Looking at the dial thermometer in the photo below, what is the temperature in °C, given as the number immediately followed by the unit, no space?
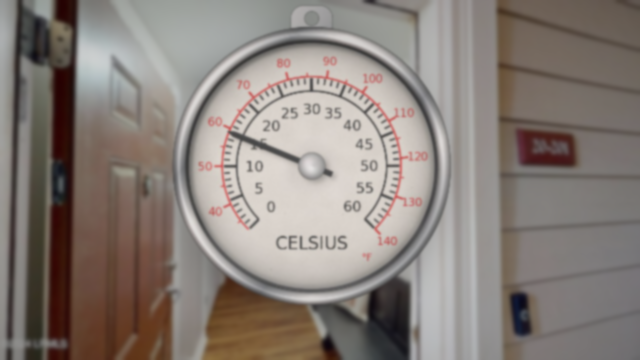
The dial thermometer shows 15°C
